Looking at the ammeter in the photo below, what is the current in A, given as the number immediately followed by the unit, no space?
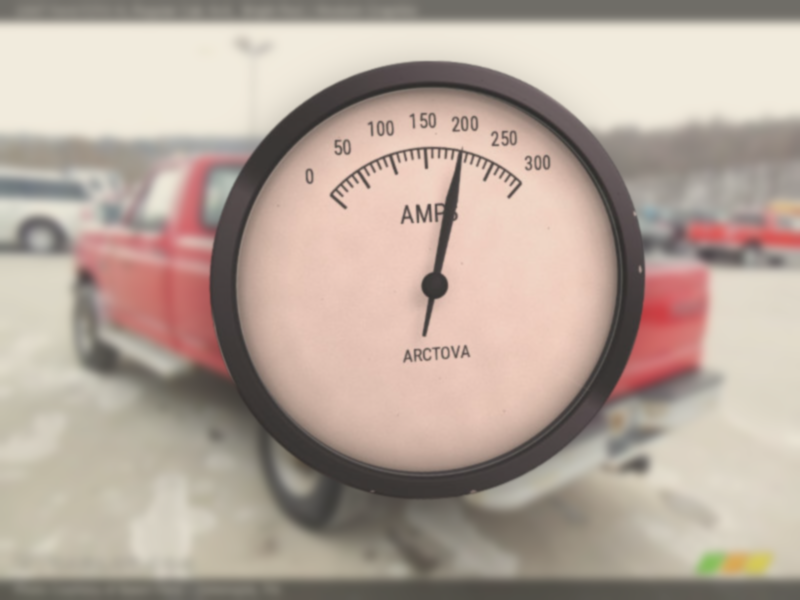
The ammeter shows 200A
